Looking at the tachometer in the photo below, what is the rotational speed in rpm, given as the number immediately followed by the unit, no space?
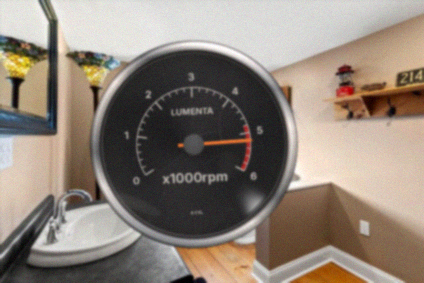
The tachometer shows 5200rpm
